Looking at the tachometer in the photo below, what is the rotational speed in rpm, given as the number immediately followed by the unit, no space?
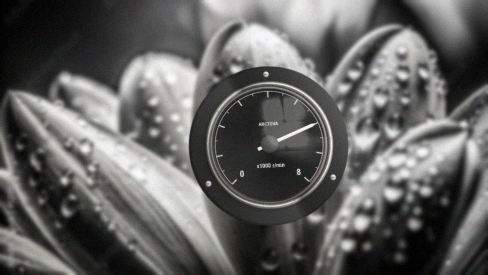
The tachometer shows 6000rpm
